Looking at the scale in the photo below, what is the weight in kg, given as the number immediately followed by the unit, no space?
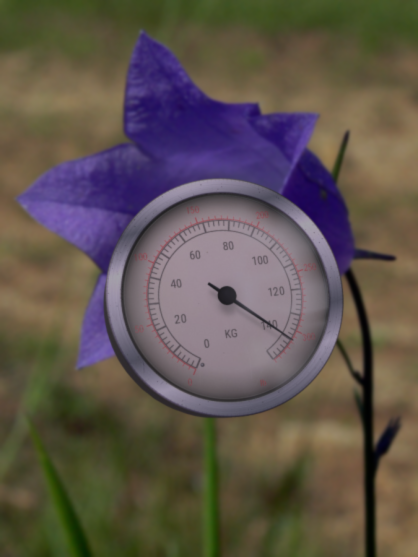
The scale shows 140kg
